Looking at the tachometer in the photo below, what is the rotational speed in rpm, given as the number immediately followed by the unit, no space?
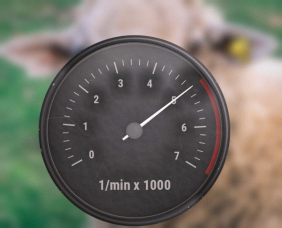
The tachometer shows 5000rpm
